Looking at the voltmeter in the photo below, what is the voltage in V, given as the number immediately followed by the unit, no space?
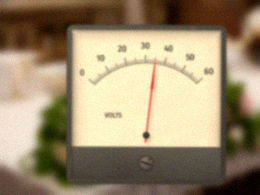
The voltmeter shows 35V
